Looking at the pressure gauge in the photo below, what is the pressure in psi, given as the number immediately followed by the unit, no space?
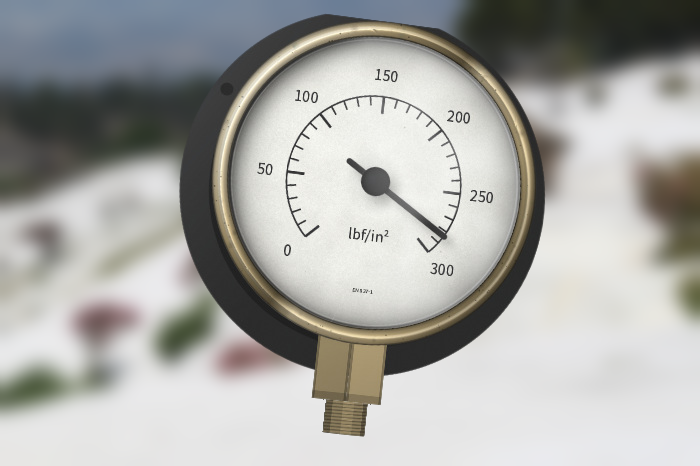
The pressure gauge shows 285psi
